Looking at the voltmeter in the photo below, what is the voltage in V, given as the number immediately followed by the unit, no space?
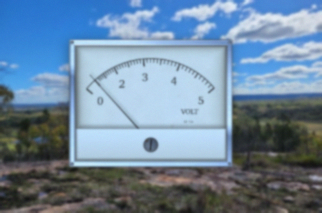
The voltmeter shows 1V
